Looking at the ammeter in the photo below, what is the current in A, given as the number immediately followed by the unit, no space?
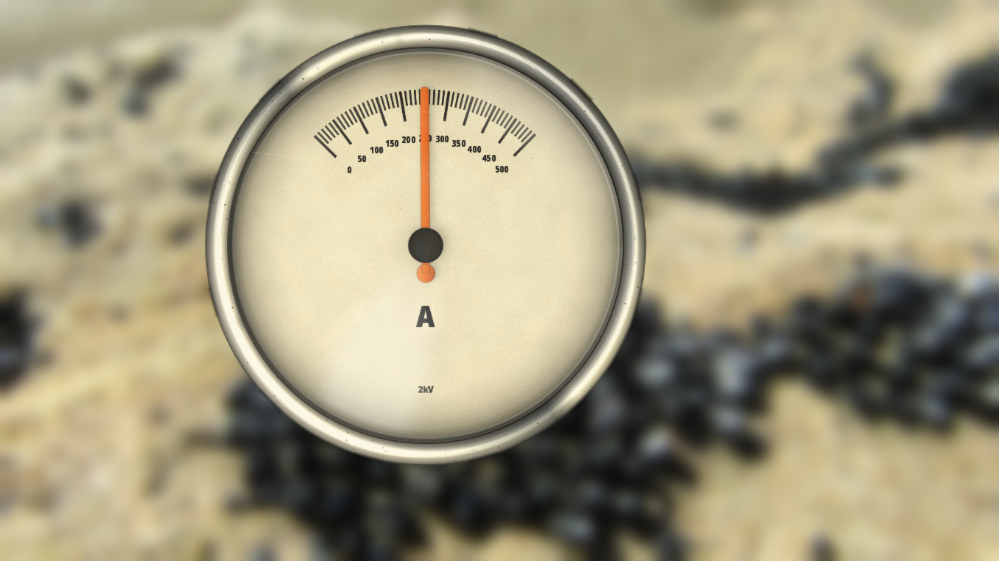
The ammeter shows 250A
